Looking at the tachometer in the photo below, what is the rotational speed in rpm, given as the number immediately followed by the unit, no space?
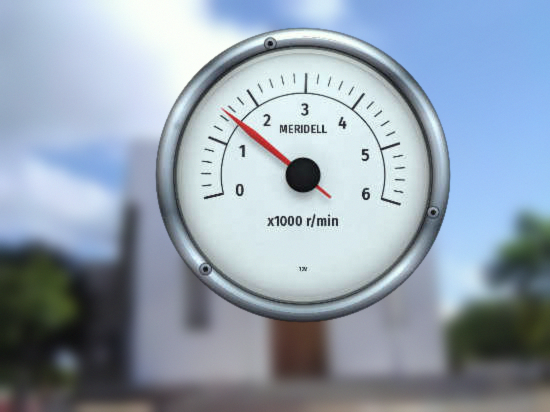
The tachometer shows 1500rpm
